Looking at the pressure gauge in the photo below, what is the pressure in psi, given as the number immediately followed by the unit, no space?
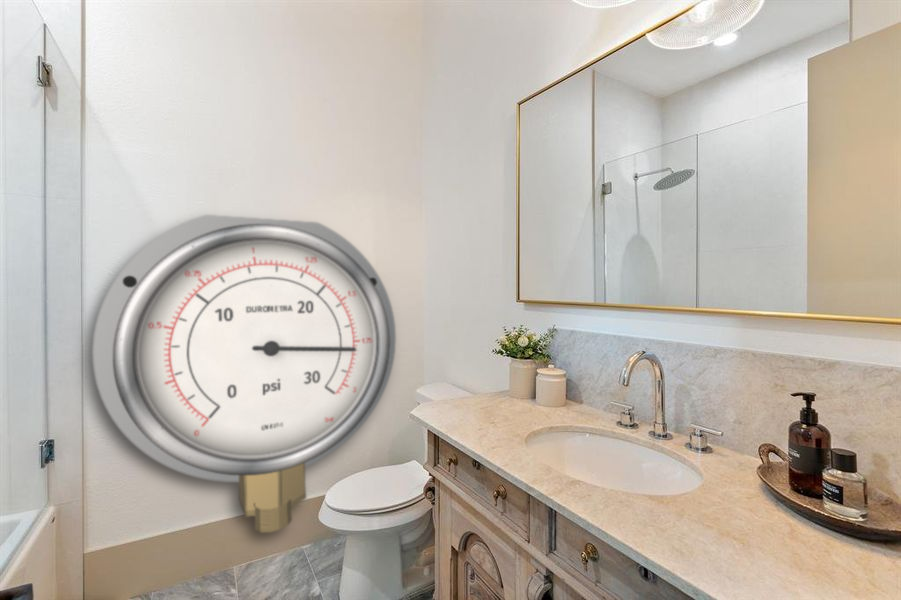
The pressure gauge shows 26psi
